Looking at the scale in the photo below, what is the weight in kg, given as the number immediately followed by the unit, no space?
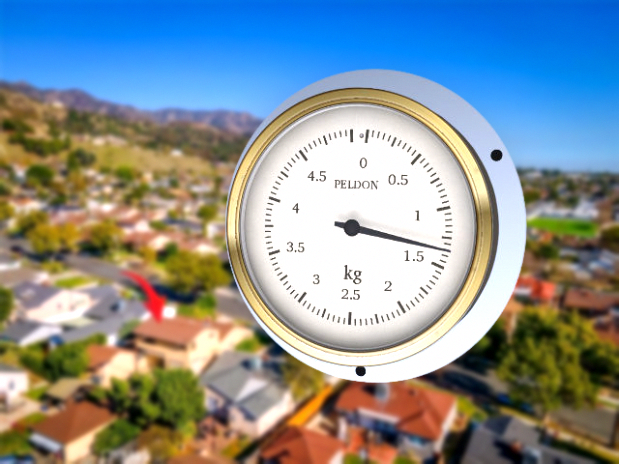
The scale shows 1.35kg
